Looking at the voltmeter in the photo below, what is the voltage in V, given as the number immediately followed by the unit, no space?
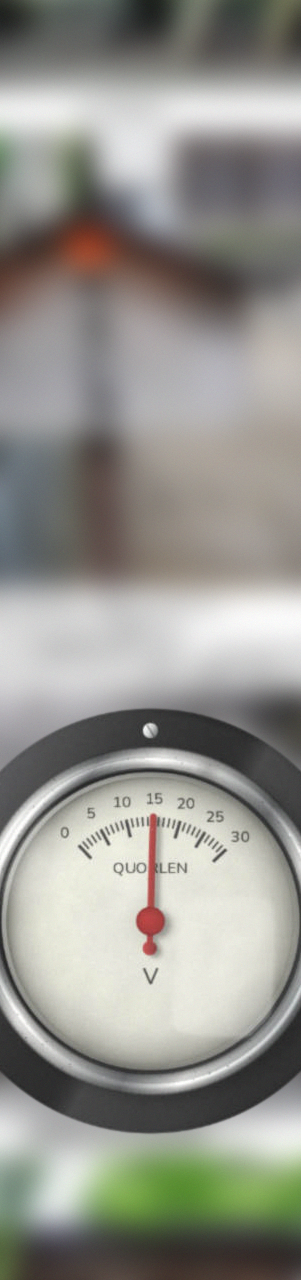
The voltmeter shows 15V
